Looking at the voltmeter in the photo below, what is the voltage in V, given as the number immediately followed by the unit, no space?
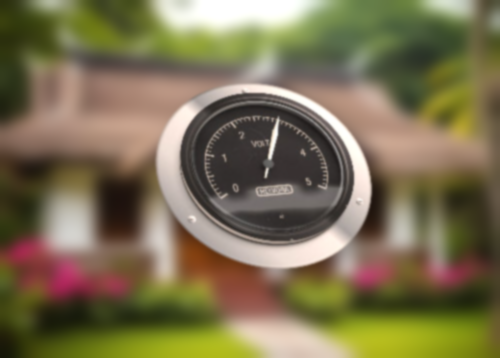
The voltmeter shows 3V
